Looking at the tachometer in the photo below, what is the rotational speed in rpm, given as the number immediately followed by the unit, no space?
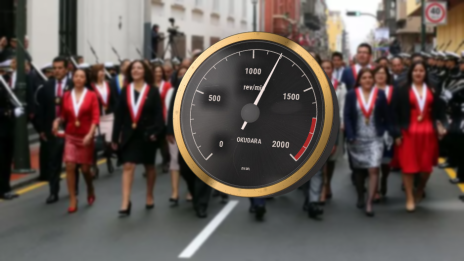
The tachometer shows 1200rpm
